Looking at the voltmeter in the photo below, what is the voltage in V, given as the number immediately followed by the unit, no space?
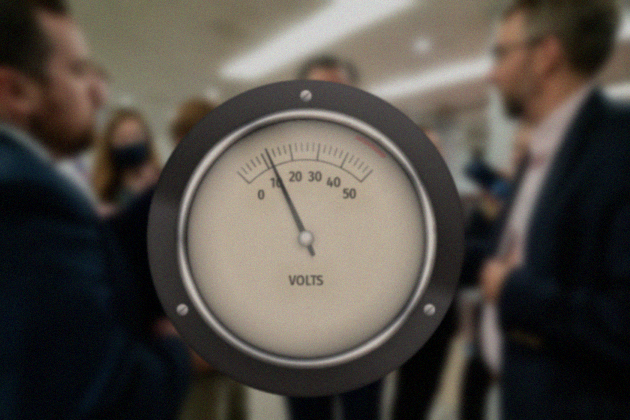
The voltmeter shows 12V
